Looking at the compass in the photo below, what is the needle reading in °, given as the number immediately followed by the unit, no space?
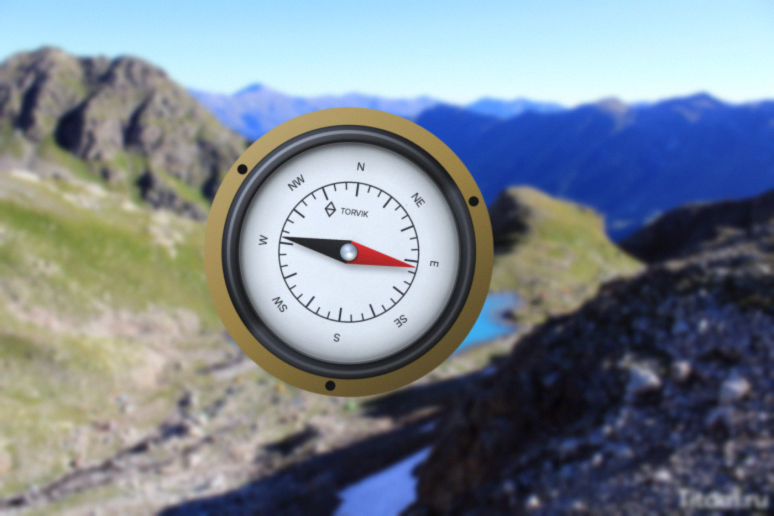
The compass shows 95°
